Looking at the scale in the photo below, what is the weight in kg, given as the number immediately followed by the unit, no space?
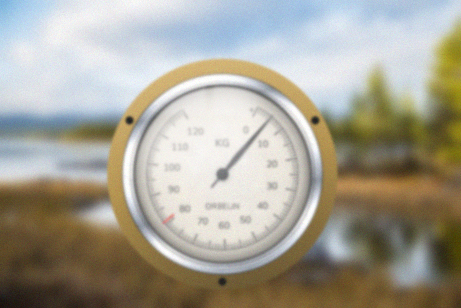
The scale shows 5kg
